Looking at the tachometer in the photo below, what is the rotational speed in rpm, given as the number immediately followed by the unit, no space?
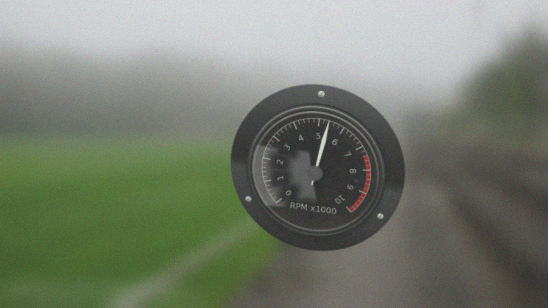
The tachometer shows 5400rpm
